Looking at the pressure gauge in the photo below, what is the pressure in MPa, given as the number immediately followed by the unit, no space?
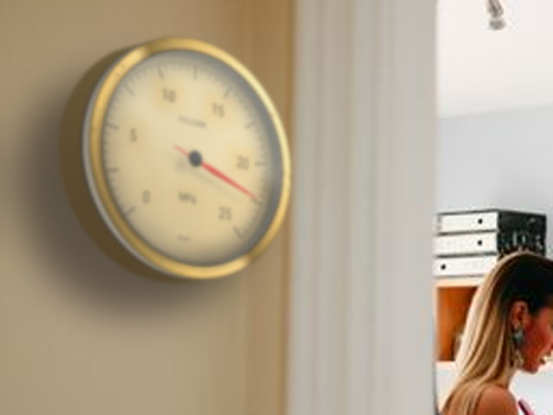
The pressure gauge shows 22.5MPa
